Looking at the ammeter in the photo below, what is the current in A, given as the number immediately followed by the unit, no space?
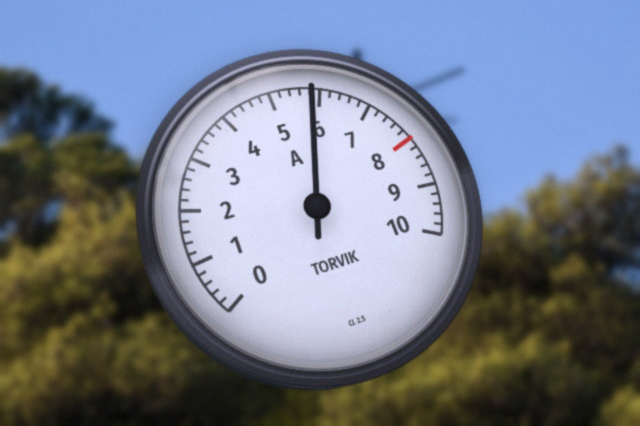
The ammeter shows 5.8A
